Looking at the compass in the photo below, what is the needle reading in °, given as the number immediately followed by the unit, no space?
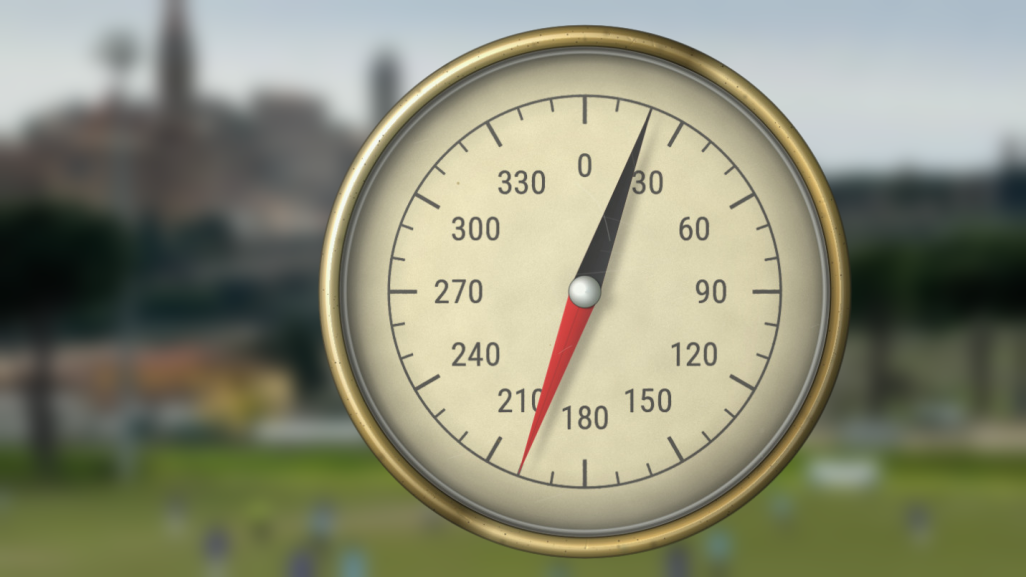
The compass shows 200°
